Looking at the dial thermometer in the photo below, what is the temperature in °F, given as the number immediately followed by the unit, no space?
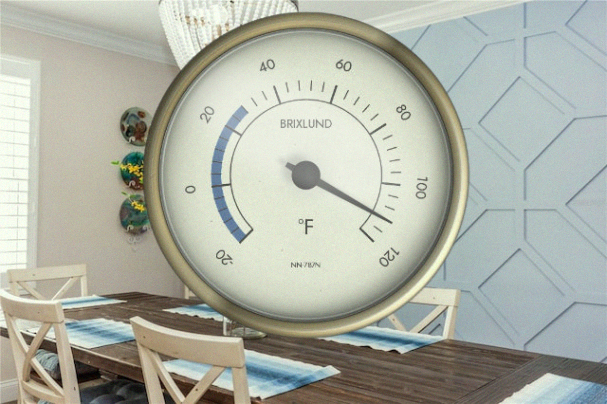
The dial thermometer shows 112°F
